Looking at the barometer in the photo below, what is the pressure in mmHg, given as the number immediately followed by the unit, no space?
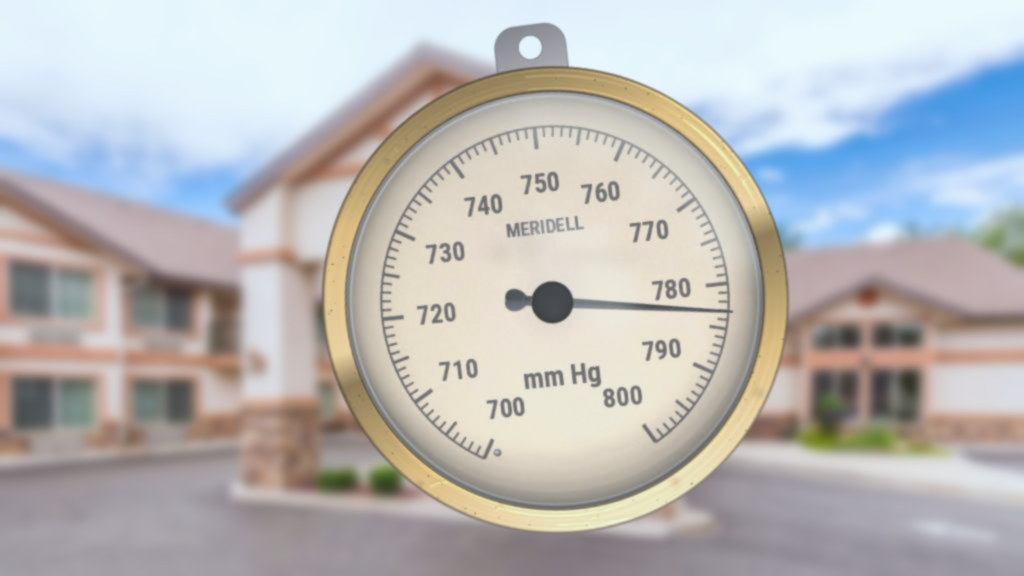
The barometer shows 783mmHg
